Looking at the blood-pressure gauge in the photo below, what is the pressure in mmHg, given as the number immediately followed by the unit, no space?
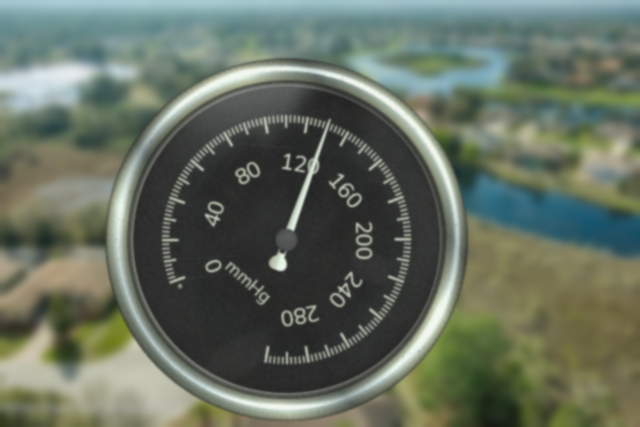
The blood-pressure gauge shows 130mmHg
